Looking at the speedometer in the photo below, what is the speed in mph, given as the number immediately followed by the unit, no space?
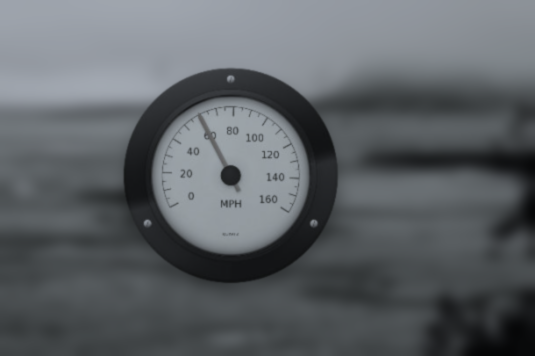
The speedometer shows 60mph
